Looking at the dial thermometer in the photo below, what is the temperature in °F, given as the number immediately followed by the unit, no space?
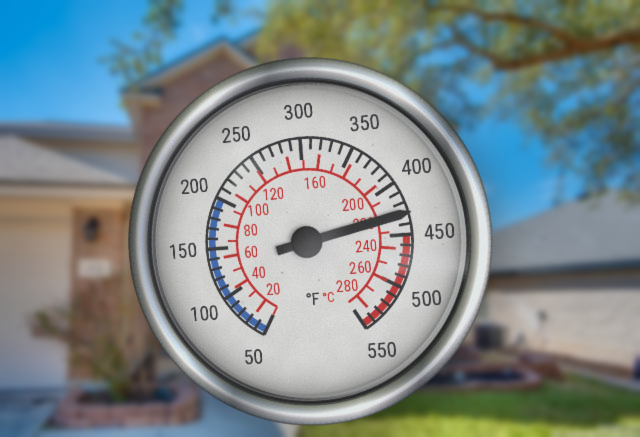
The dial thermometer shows 430°F
